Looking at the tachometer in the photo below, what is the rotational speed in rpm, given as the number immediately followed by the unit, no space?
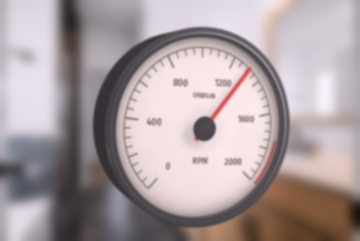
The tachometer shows 1300rpm
